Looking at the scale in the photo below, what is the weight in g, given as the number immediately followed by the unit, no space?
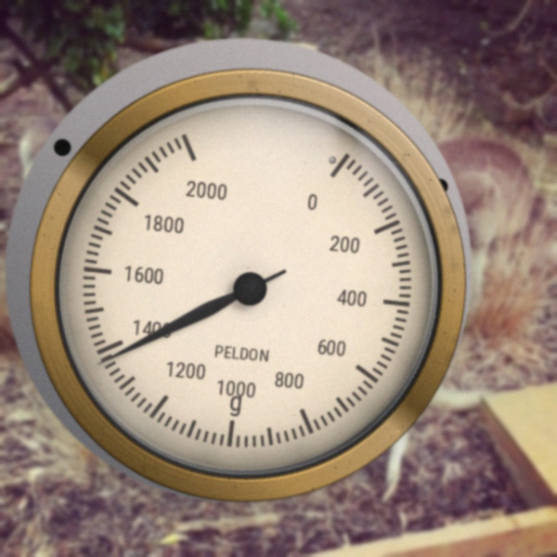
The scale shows 1380g
